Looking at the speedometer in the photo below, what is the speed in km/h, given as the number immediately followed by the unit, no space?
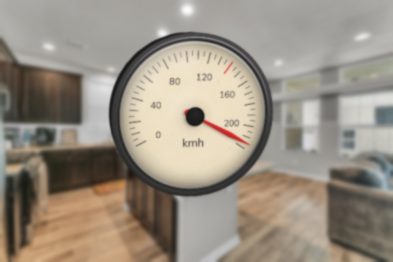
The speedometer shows 215km/h
